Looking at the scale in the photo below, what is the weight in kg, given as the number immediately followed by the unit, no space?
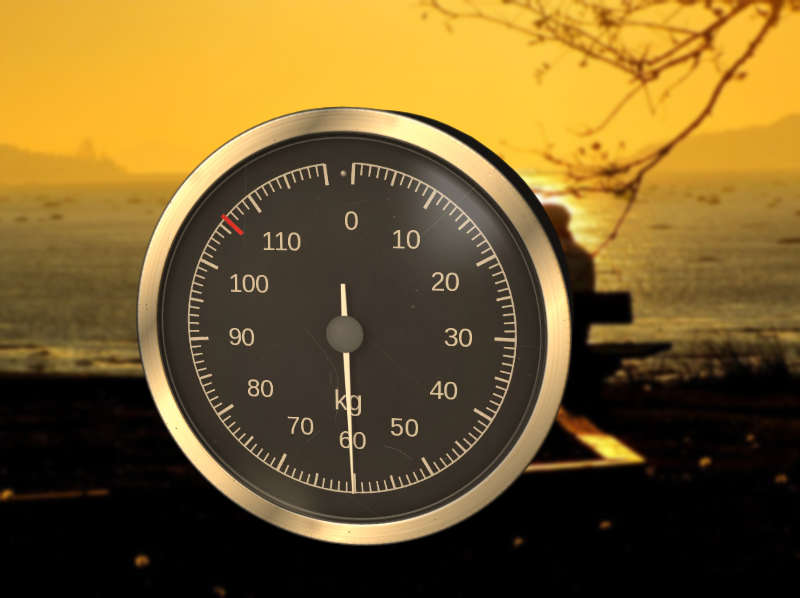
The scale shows 60kg
